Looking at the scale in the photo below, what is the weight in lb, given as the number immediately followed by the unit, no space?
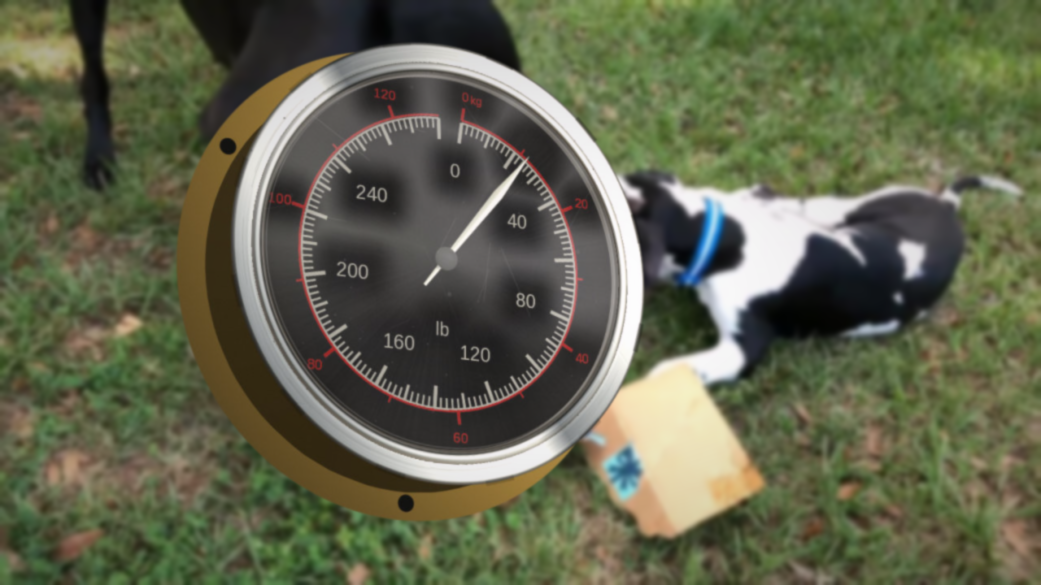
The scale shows 24lb
